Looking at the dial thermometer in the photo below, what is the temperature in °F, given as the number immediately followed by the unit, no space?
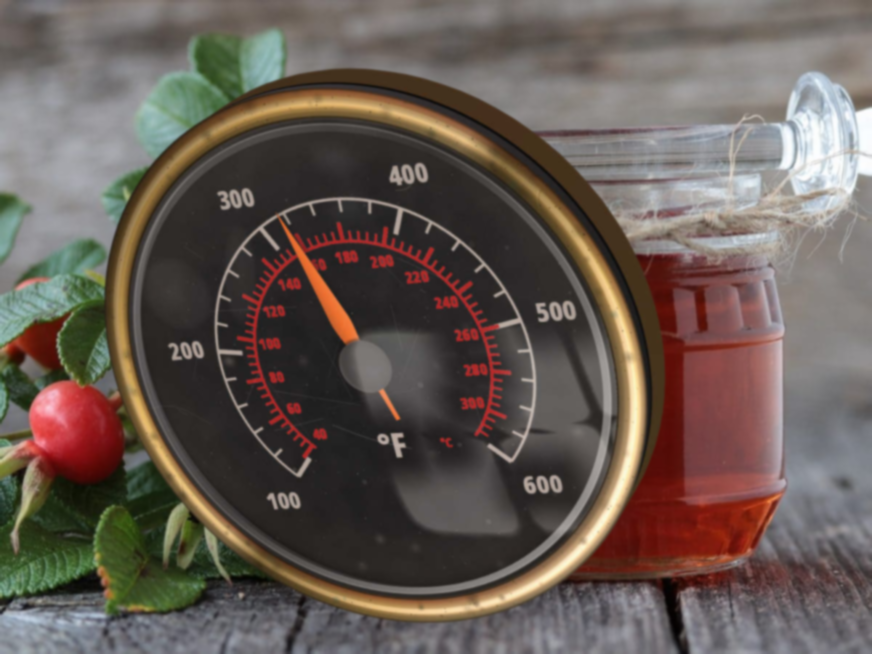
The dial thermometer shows 320°F
